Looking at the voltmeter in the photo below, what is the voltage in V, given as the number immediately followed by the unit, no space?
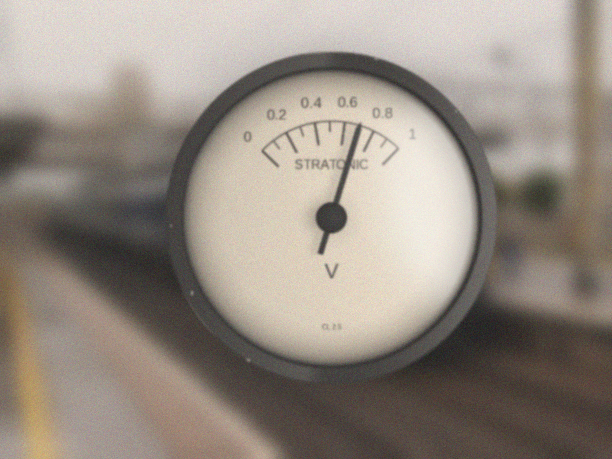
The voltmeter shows 0.7V
